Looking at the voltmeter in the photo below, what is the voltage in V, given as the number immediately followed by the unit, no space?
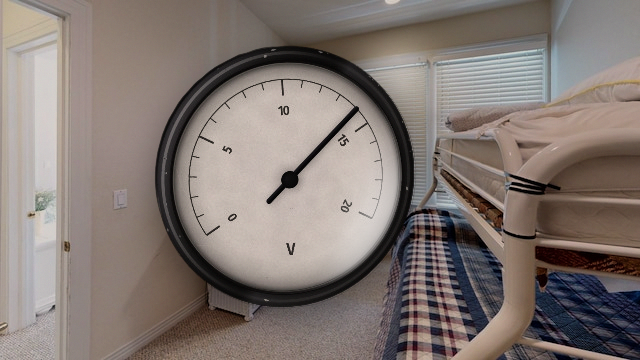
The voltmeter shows 14V
